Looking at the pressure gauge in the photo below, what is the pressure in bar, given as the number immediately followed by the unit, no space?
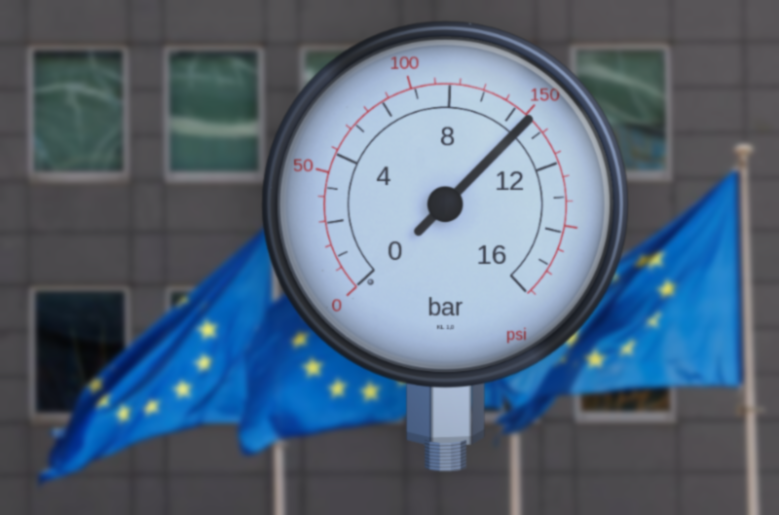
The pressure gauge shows 10.5bar
